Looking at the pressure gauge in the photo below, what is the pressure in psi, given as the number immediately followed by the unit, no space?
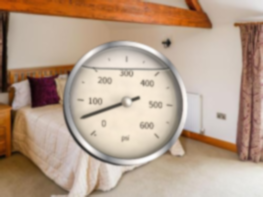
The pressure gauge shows 50psi
